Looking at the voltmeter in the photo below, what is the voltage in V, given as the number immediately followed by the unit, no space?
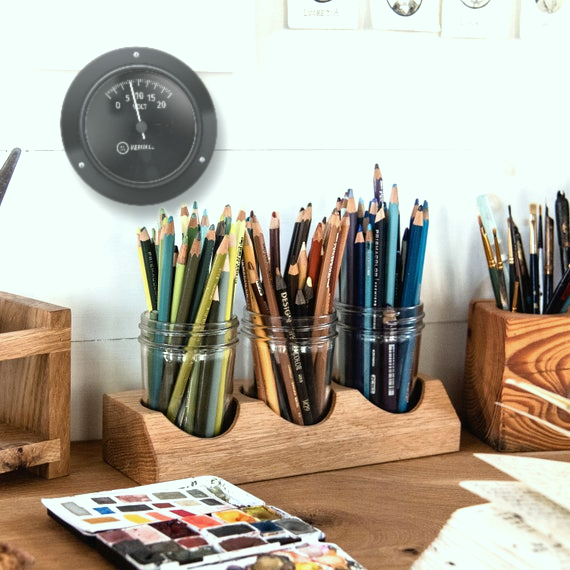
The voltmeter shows 7.5V
